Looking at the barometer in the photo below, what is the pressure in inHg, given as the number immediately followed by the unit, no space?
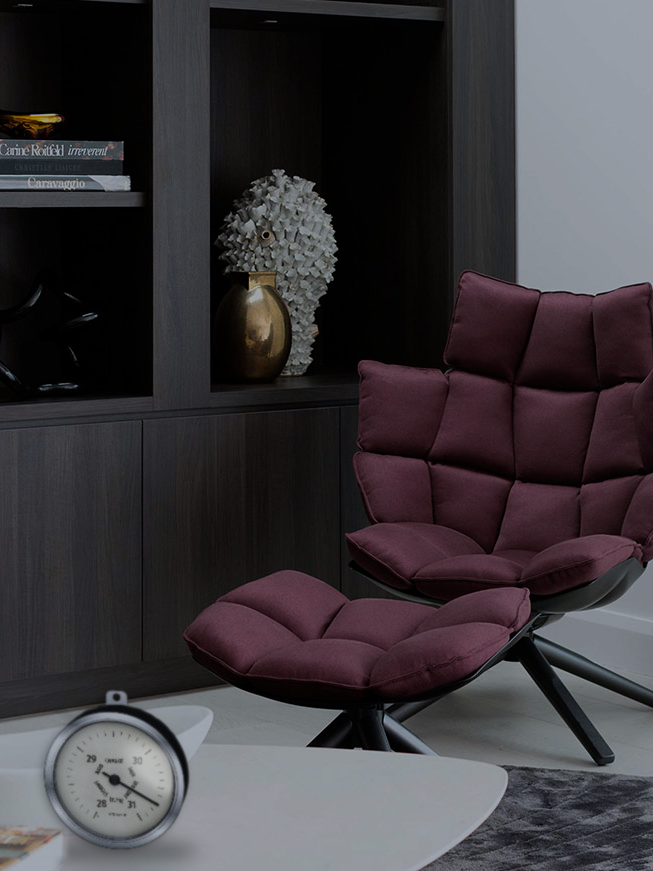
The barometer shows 30.7inHg
